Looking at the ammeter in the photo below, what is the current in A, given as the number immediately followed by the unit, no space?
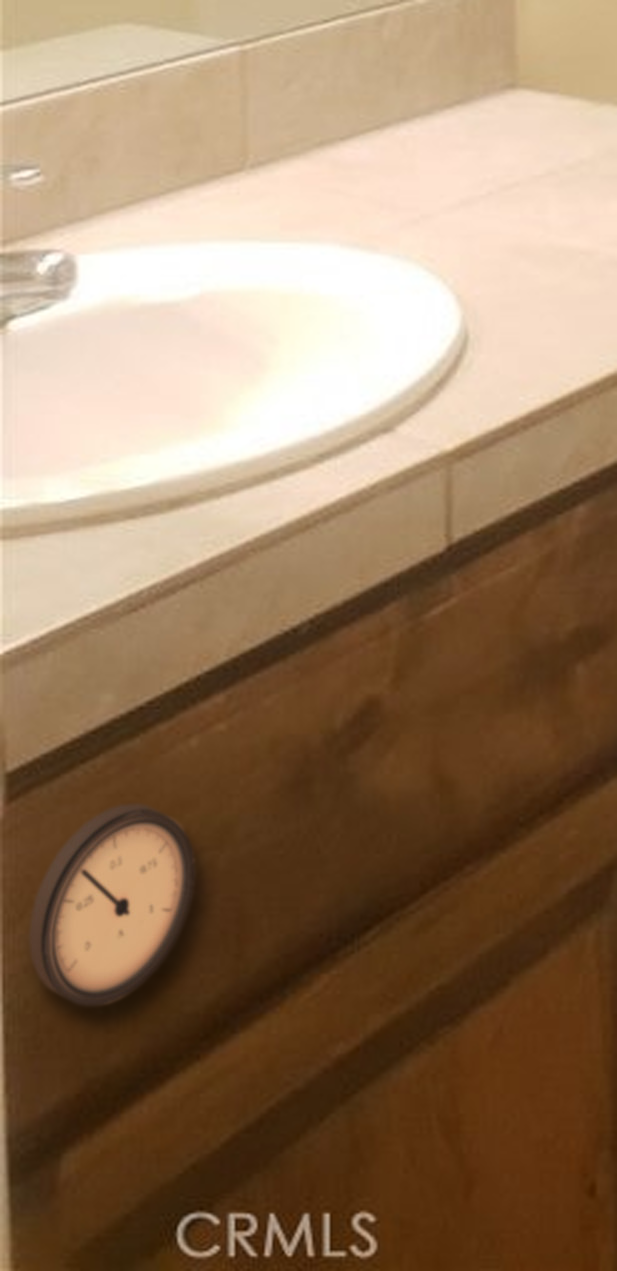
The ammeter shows 0.35A
